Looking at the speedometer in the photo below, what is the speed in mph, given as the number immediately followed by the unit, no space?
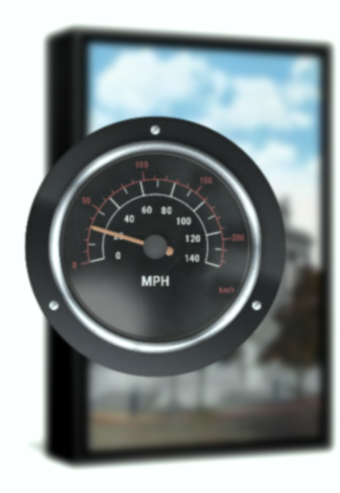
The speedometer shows 20mph
